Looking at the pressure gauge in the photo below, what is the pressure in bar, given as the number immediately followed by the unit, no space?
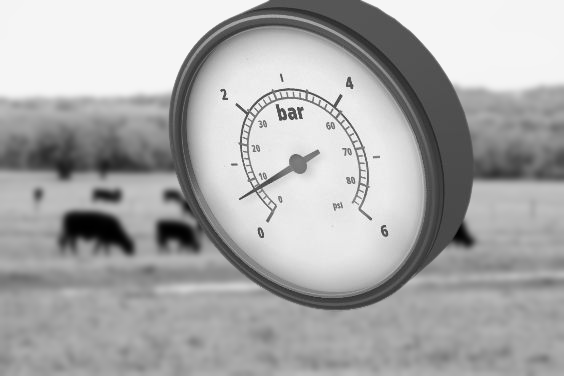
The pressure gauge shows 0.5bar
